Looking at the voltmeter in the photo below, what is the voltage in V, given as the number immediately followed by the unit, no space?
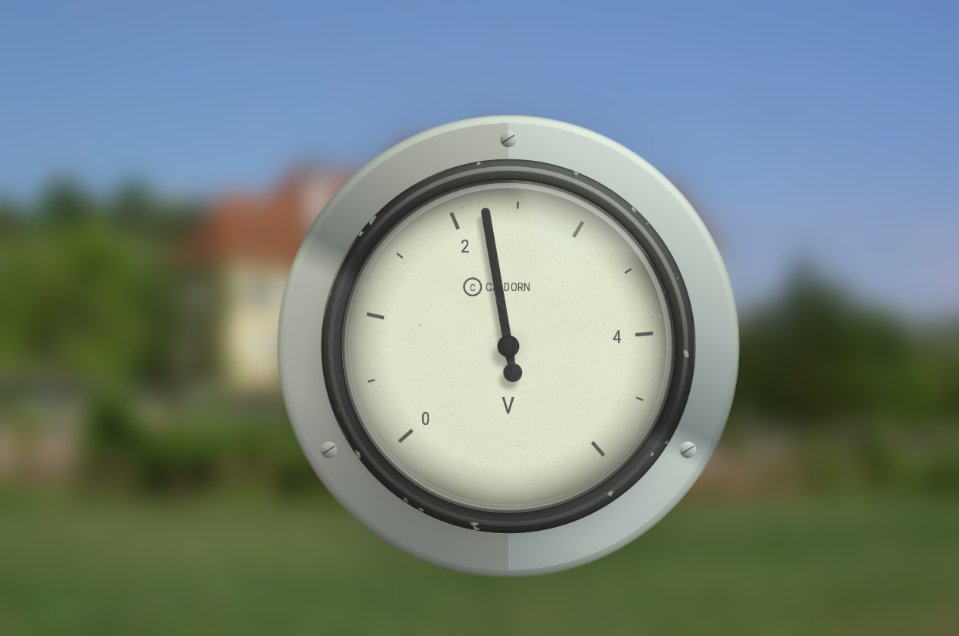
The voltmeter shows 2.25V
